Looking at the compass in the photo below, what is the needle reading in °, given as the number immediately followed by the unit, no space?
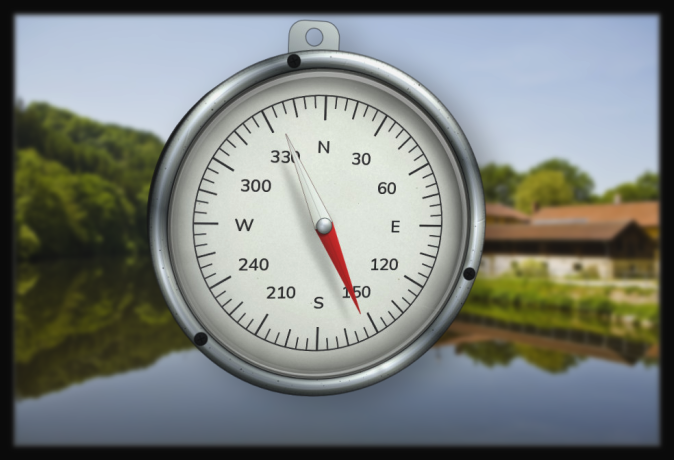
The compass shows 155°
